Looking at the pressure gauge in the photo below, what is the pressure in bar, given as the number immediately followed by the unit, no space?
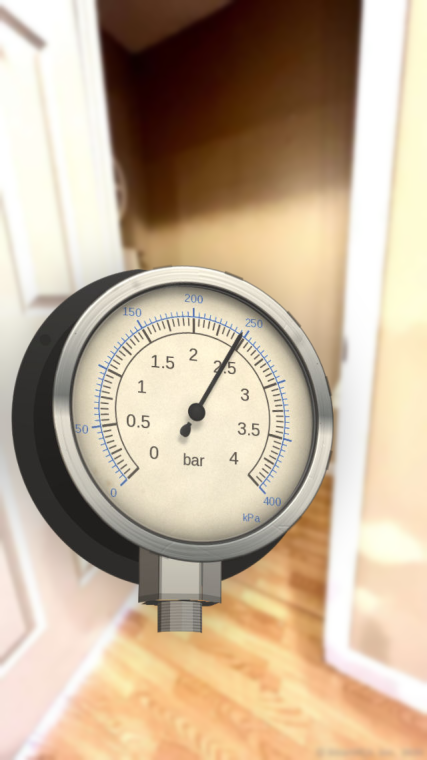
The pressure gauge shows 2.45bar
